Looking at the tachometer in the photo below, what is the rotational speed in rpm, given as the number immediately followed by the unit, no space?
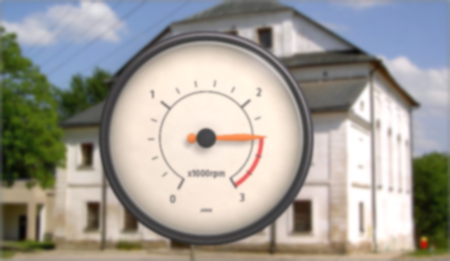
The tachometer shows 2400rpm
